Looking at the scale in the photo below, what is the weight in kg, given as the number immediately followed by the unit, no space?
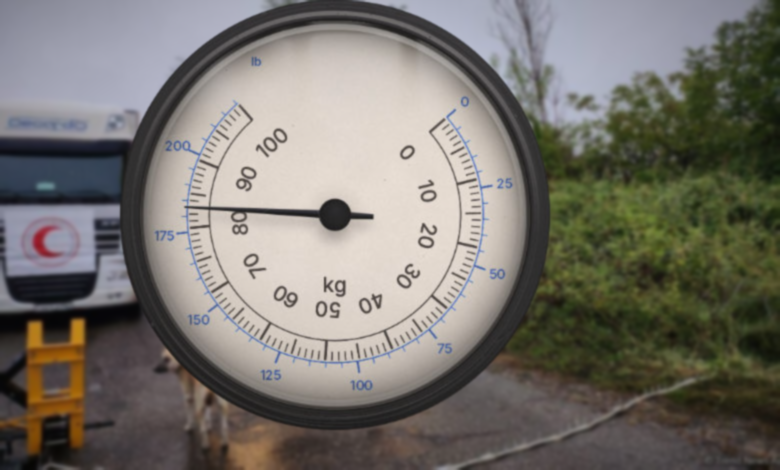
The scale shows 83kg
